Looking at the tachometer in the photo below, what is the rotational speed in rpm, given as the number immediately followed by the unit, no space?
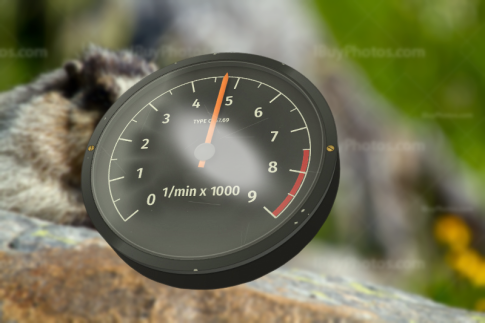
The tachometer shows 4750rpm
